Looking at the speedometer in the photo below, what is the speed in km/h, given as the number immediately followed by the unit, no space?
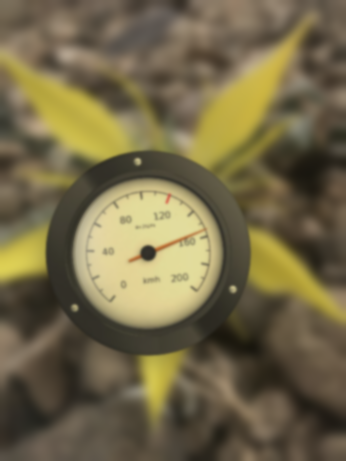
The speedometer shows 155km/h
